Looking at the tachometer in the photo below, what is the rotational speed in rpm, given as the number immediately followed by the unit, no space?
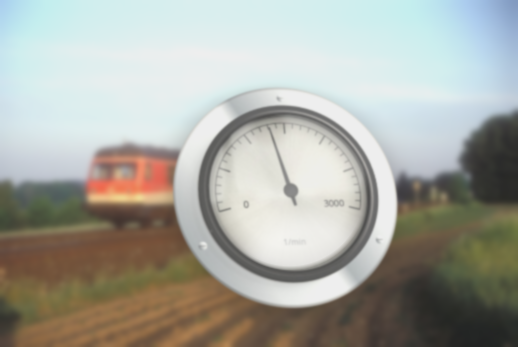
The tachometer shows 1300rpm
